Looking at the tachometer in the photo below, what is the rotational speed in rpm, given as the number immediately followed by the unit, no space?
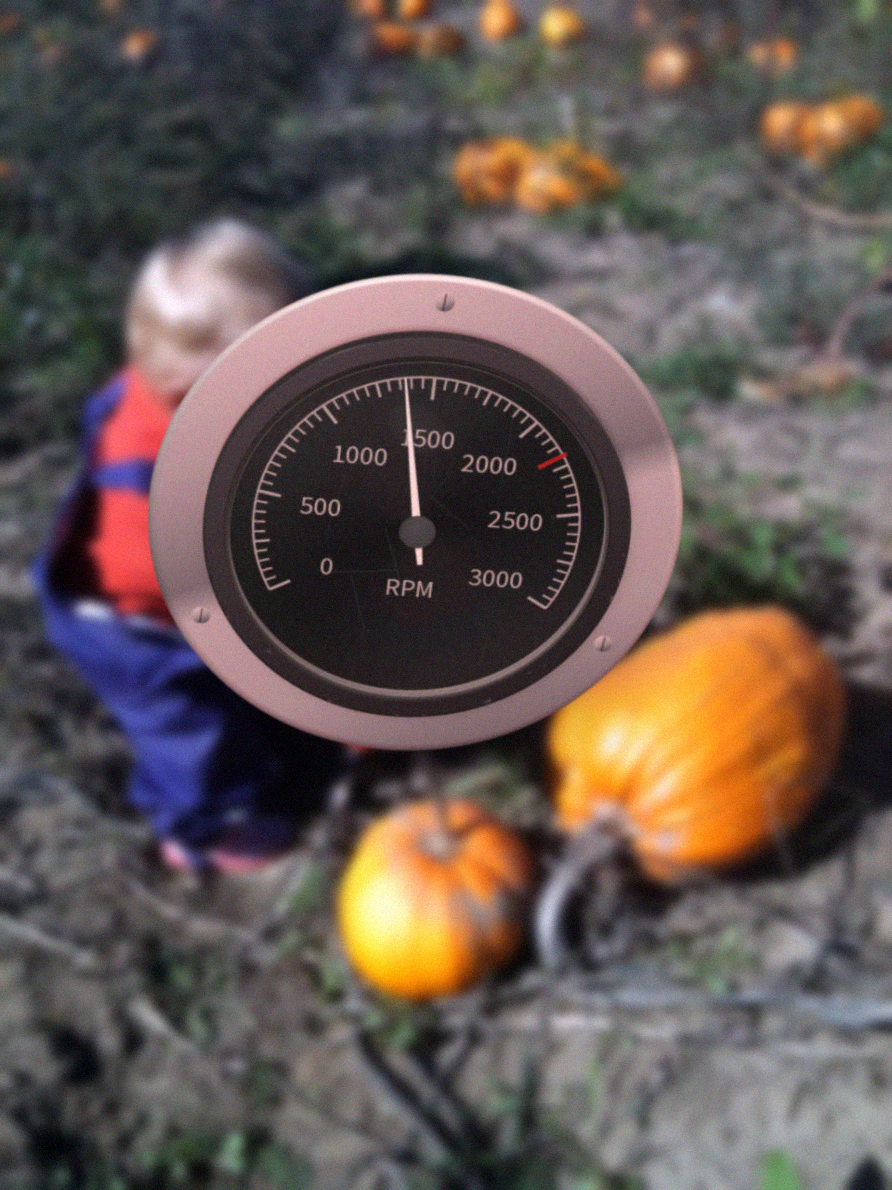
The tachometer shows 1375rpm
